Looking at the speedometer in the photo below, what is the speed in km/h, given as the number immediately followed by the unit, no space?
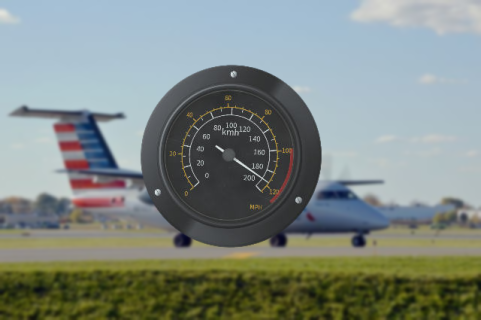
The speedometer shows 190km/h
